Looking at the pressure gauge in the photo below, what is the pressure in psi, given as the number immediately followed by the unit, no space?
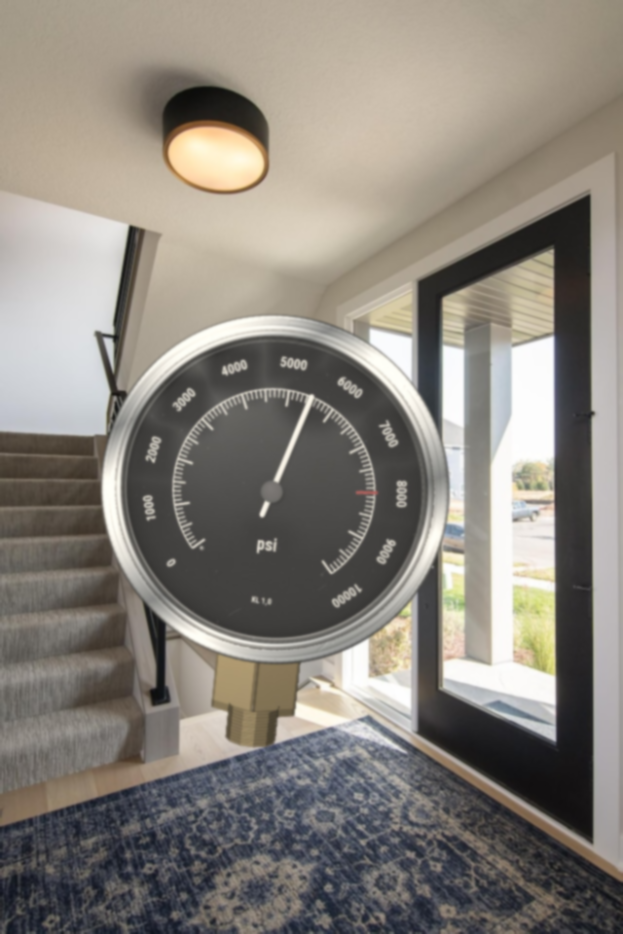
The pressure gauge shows 5500psi
